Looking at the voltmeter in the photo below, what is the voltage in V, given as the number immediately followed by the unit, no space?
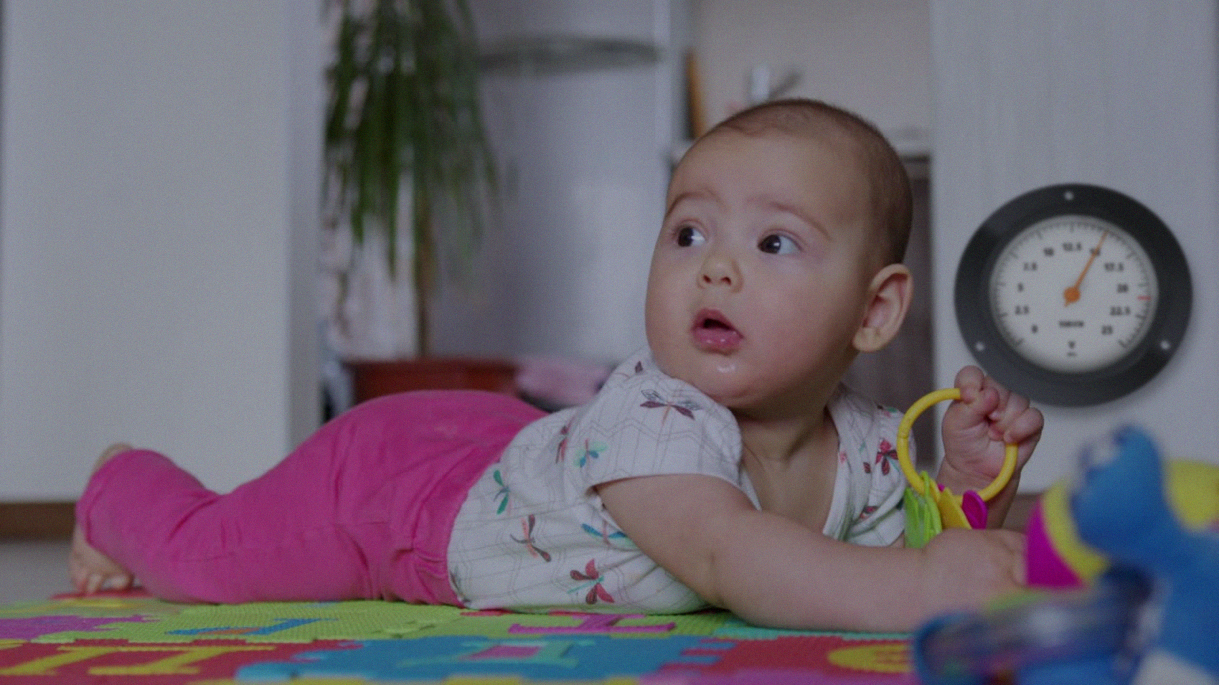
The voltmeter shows 15V
